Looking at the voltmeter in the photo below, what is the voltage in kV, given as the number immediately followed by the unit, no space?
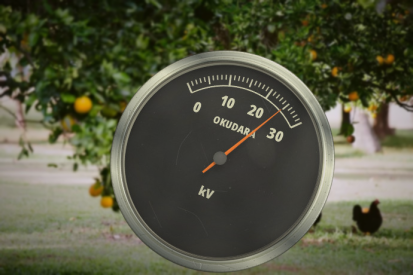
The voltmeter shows 25kV
